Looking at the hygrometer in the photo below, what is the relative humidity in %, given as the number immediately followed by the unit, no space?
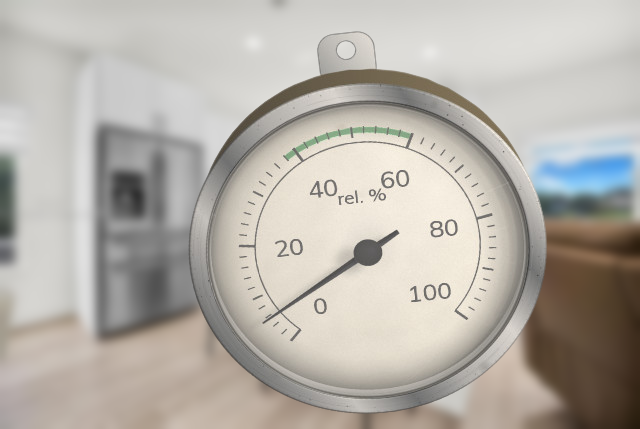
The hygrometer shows 6%
